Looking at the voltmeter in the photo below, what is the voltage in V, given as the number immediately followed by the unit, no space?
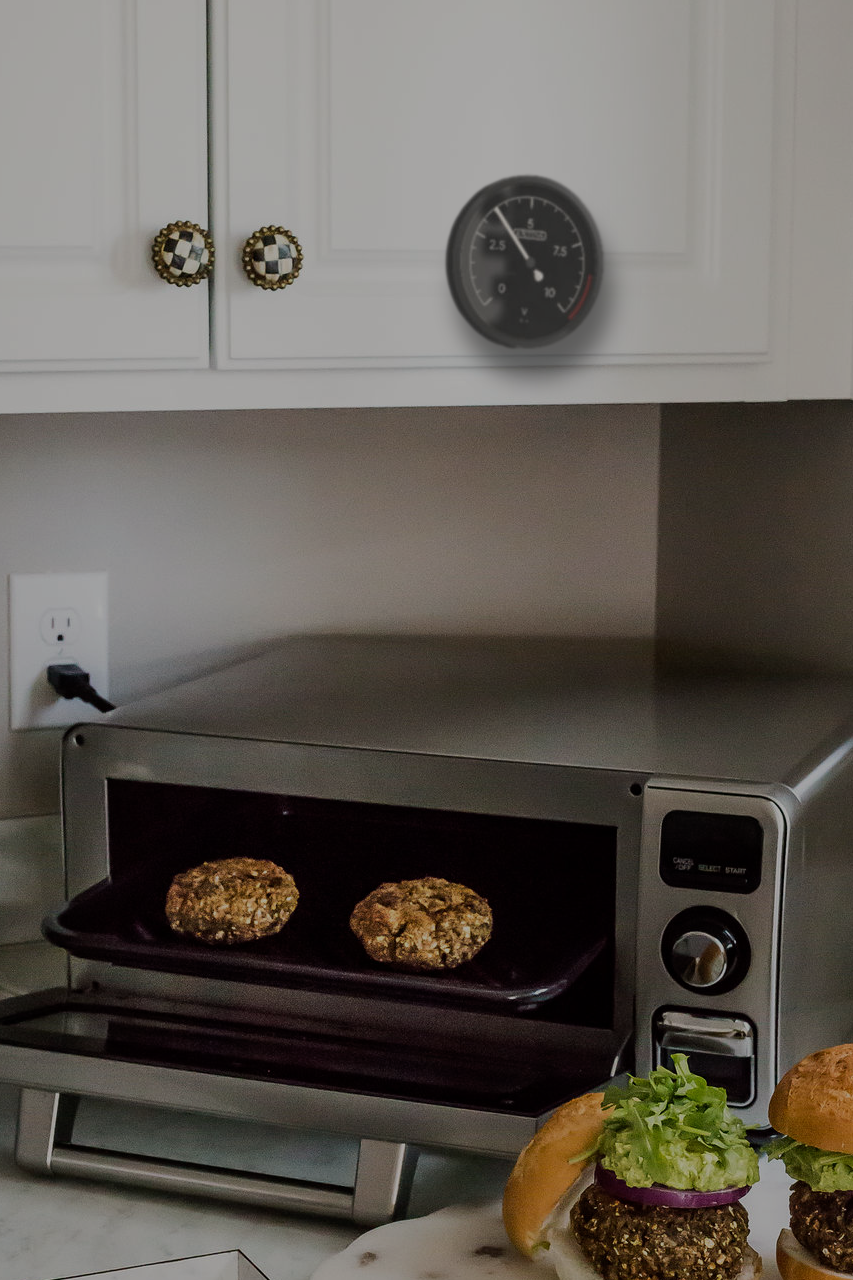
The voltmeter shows 3.5V
